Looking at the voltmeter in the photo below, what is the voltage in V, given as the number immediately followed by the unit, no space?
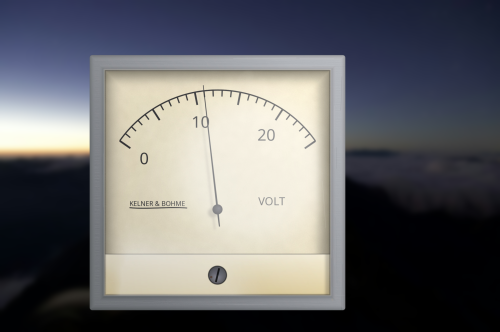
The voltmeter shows 11V
